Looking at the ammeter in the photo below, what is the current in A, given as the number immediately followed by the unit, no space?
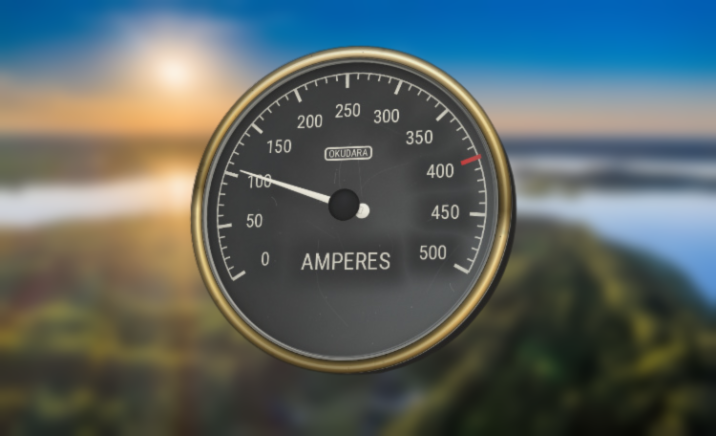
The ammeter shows 105A
